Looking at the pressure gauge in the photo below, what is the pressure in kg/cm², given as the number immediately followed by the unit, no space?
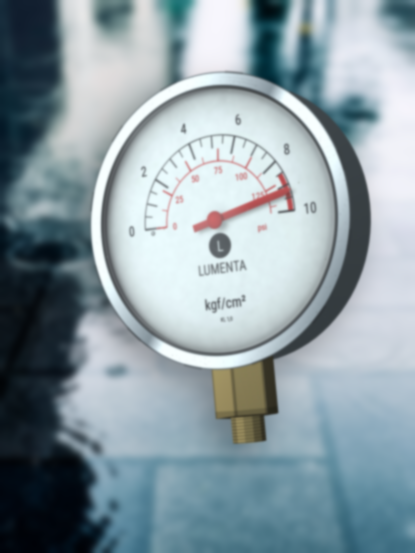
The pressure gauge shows 9.25kg/cm²
